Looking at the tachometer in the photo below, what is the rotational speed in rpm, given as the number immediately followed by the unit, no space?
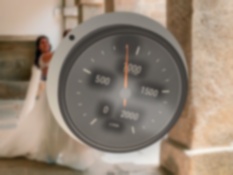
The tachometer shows 900rpm
